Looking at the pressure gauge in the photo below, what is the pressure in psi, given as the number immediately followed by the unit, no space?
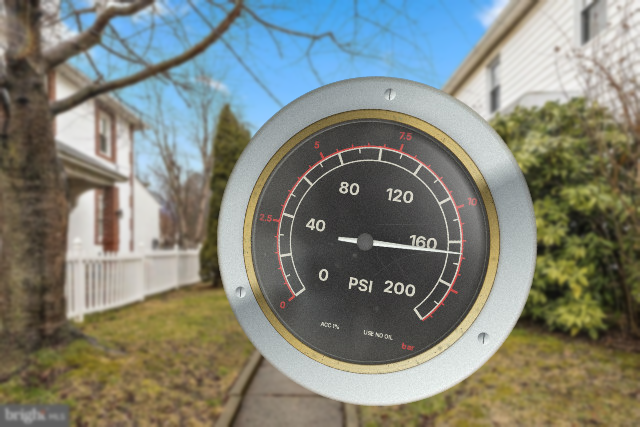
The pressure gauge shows 165psi
